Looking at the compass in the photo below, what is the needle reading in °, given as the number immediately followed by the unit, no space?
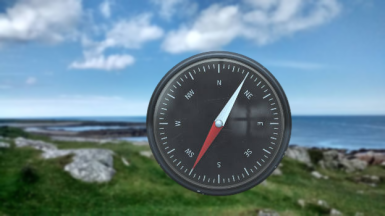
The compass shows 210°
